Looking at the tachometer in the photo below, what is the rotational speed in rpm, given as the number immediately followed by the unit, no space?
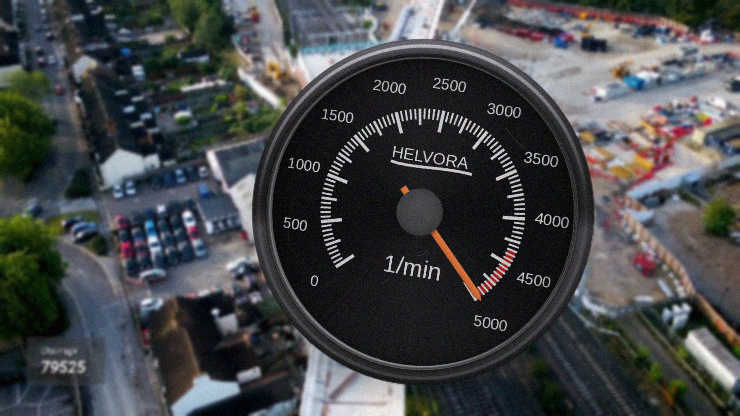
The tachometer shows 4950rpm
